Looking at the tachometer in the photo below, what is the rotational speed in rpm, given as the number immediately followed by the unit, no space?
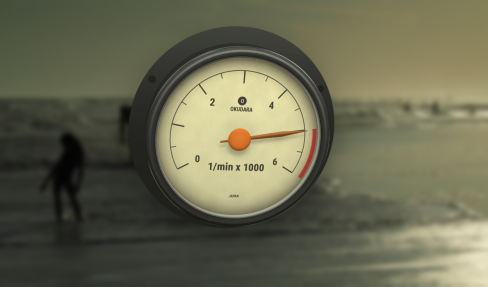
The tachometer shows 5000rpm
